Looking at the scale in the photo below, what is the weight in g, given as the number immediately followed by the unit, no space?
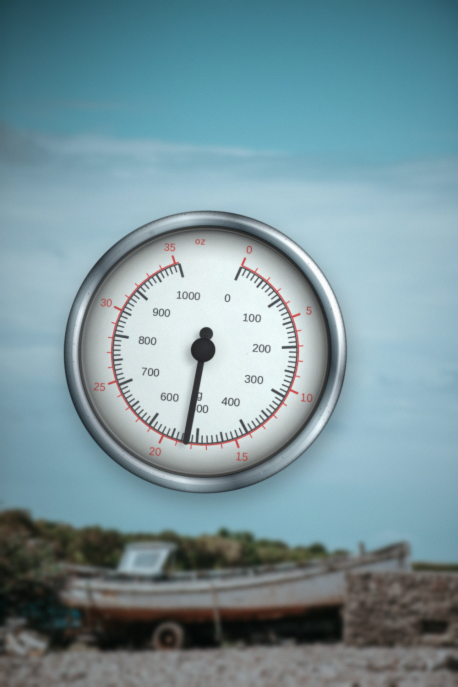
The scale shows 520g
